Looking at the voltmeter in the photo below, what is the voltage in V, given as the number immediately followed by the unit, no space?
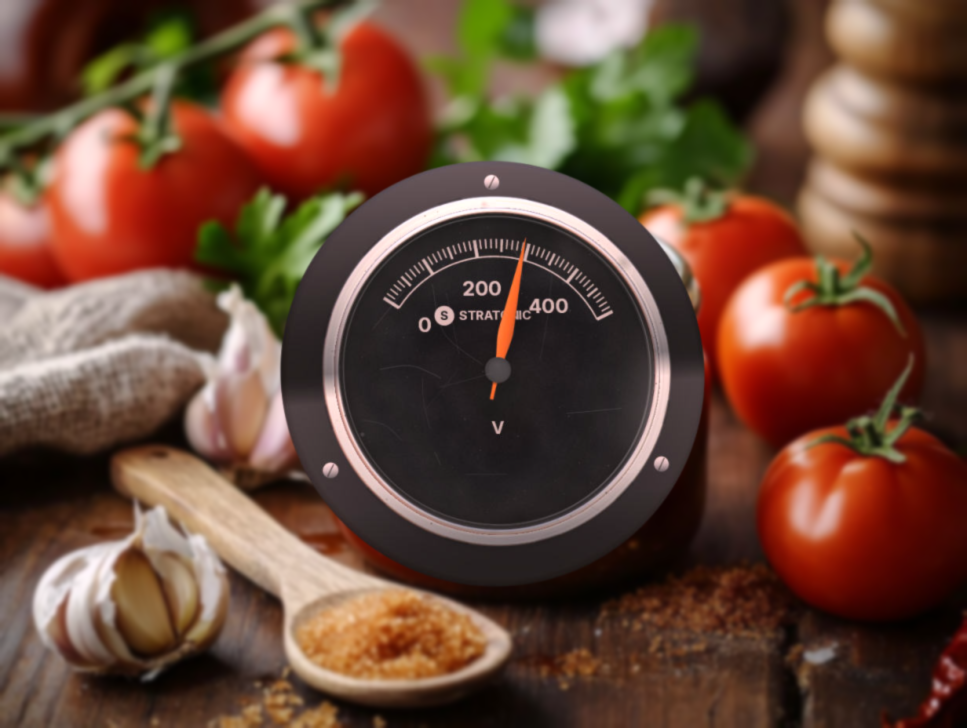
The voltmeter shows 290V
